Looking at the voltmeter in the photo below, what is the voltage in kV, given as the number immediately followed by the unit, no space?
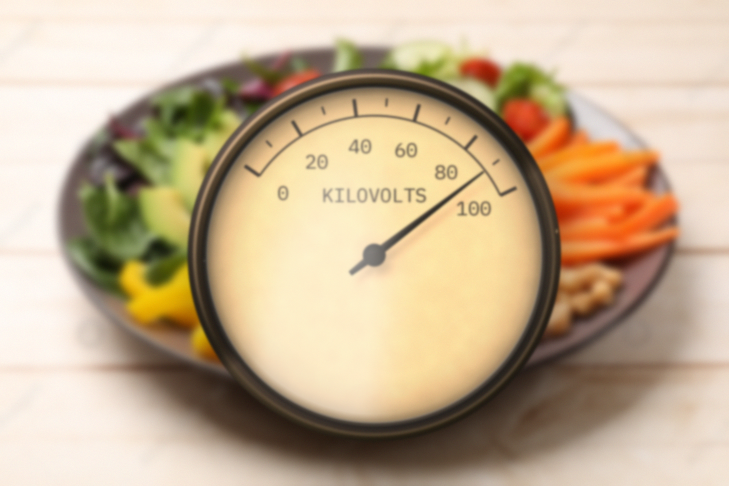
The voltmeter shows 90kV
